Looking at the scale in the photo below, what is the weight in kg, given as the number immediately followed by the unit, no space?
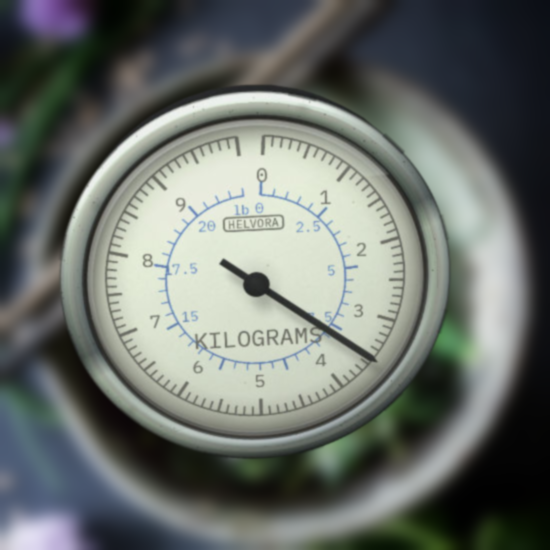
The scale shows 3.5kg
